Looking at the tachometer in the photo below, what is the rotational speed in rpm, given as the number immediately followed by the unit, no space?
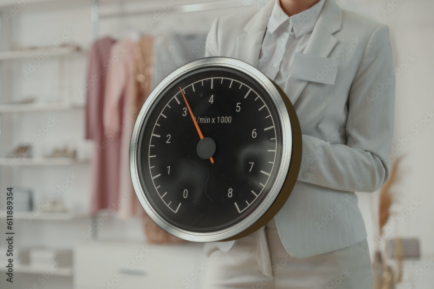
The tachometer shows 3250rpm
